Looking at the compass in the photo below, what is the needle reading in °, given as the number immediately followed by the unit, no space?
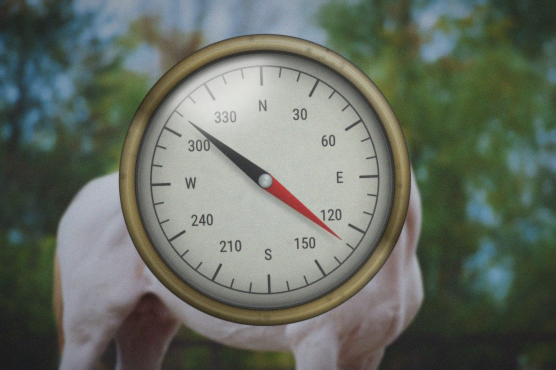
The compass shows 130°
